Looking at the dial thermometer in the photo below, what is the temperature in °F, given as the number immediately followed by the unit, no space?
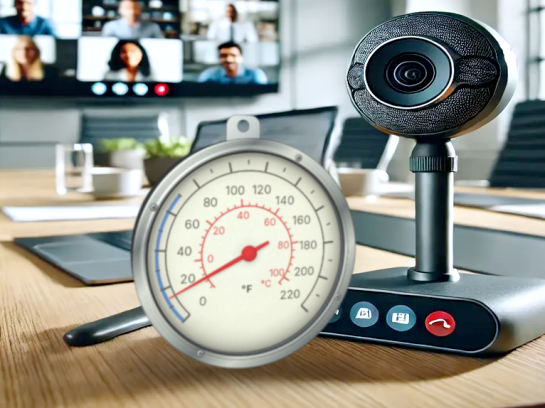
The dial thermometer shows 15°F
